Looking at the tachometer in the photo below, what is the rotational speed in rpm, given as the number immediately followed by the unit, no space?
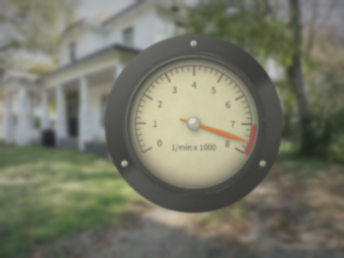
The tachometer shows 7600rpm
